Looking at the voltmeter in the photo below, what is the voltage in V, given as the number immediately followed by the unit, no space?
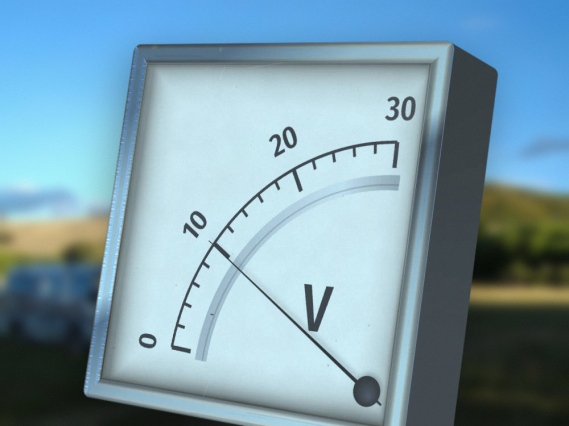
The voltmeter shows 10V
